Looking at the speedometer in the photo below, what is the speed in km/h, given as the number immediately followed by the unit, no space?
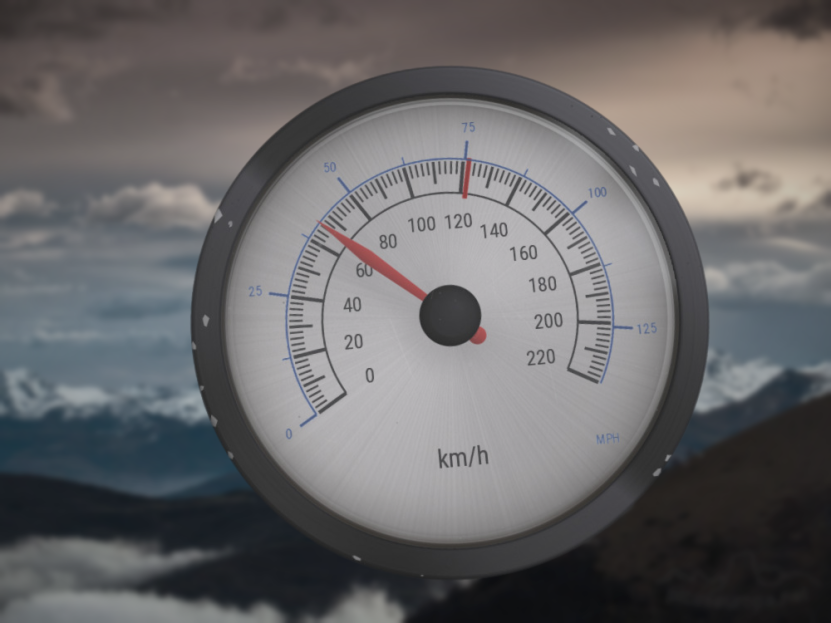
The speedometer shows 66km/h
